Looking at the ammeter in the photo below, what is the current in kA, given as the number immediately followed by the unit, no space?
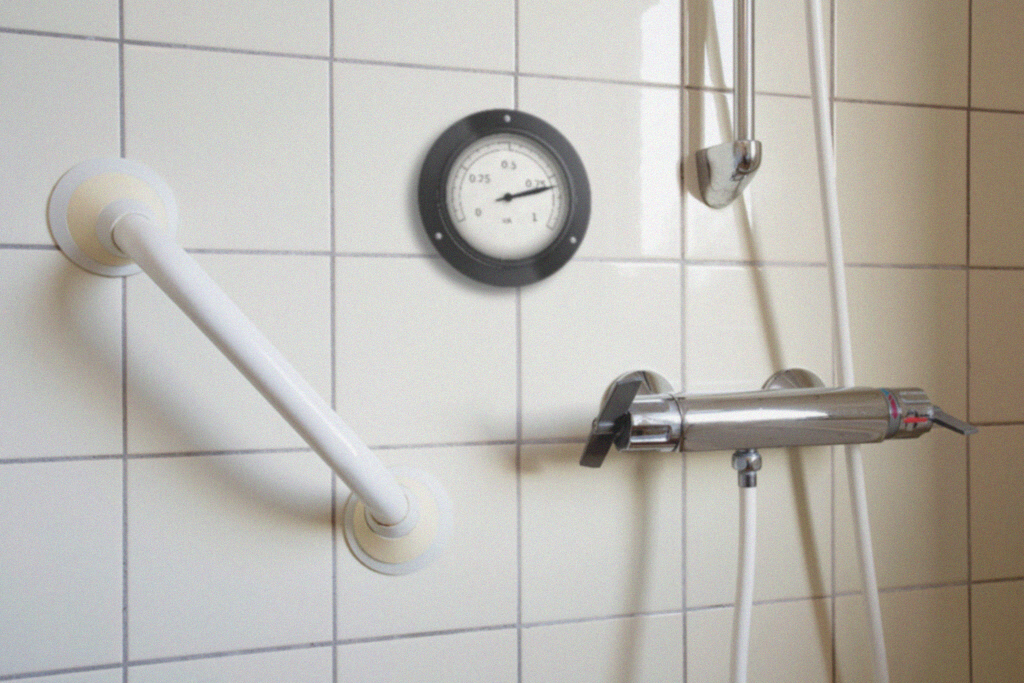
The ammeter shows 0.8kA
